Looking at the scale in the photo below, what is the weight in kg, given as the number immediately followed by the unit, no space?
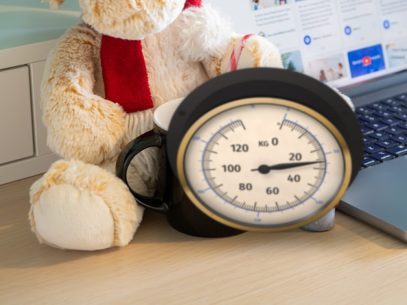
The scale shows 25kg
